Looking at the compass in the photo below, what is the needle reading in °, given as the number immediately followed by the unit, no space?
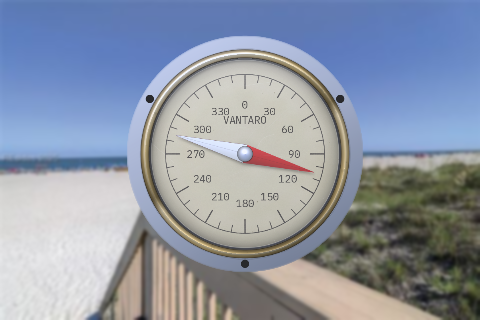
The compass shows 105°
